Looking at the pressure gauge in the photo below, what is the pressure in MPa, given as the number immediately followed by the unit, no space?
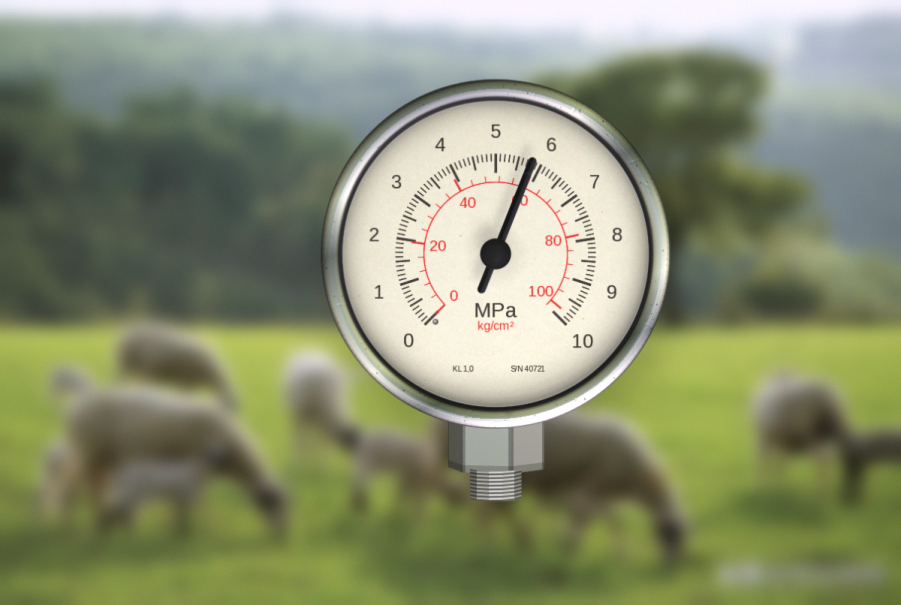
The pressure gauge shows 5.8MPa
